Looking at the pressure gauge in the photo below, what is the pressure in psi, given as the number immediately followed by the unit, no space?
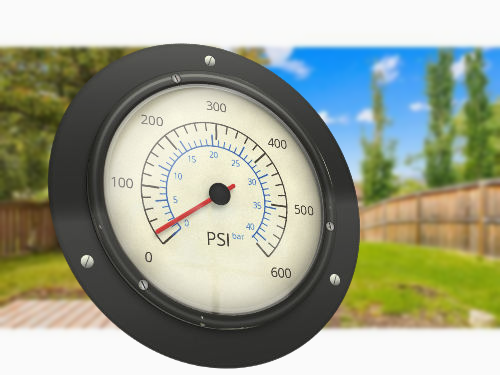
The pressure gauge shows 20psi
